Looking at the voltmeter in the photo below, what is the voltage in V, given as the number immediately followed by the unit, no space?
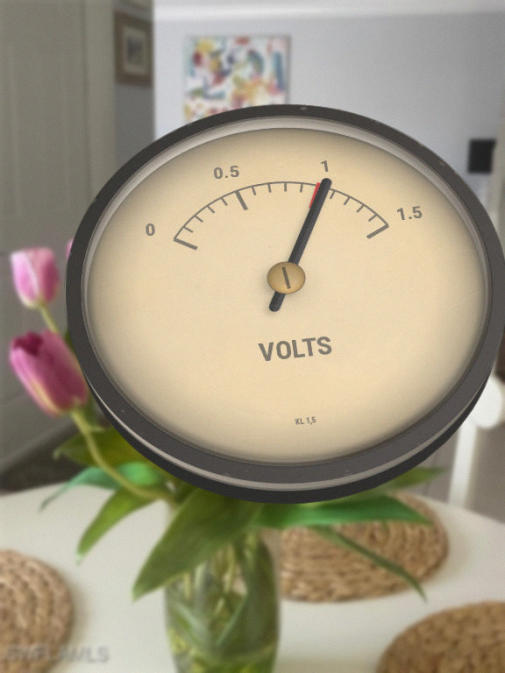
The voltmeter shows 1.05V
